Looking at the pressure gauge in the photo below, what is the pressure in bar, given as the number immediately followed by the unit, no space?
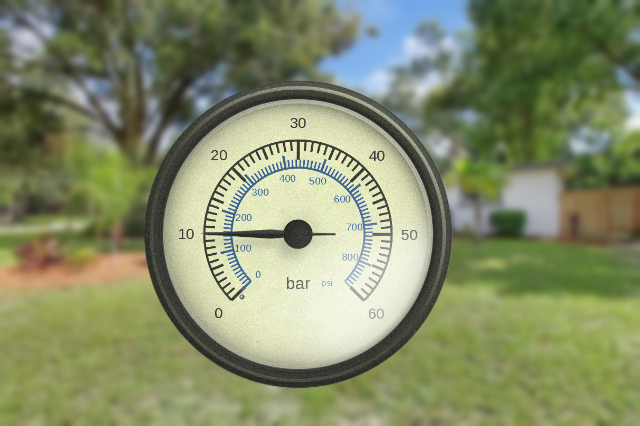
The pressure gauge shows 10bar
